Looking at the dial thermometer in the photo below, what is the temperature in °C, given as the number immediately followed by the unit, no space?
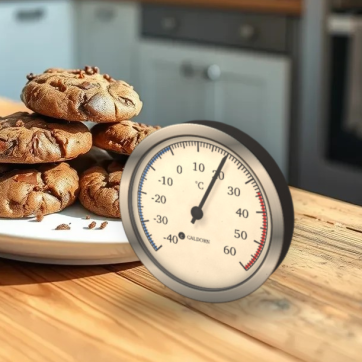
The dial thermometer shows 20°C
